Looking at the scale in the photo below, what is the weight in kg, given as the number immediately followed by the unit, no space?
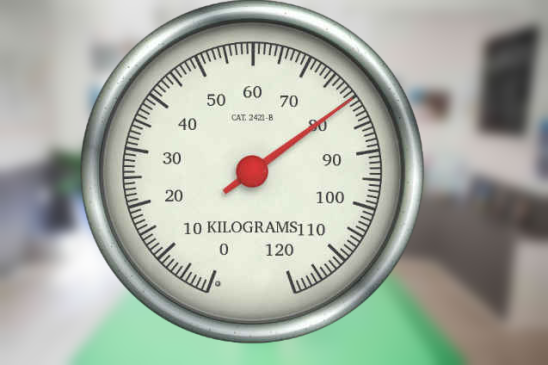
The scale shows 80kg
